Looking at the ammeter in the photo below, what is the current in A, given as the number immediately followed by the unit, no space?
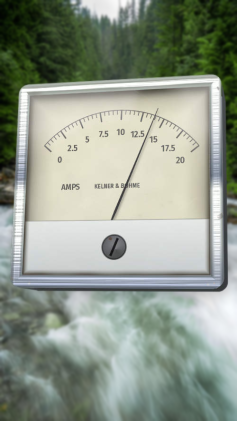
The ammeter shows 14A
